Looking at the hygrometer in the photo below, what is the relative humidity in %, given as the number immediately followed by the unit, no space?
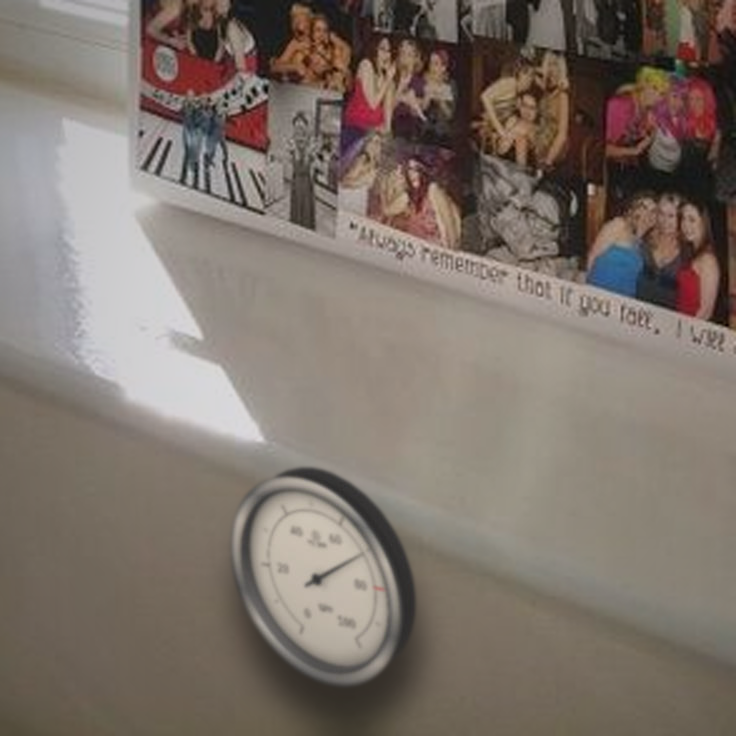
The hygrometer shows 70%
